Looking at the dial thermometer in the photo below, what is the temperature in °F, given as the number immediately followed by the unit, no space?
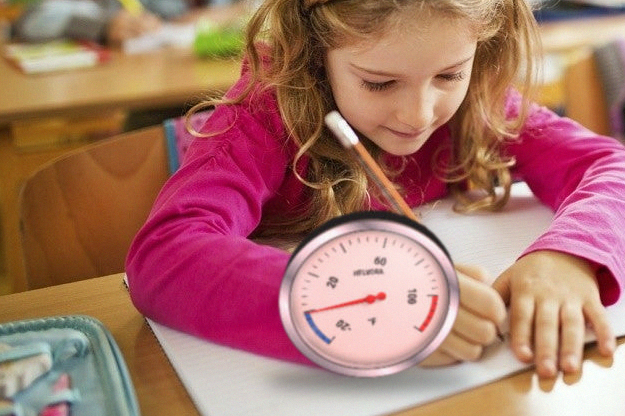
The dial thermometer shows 0°F
